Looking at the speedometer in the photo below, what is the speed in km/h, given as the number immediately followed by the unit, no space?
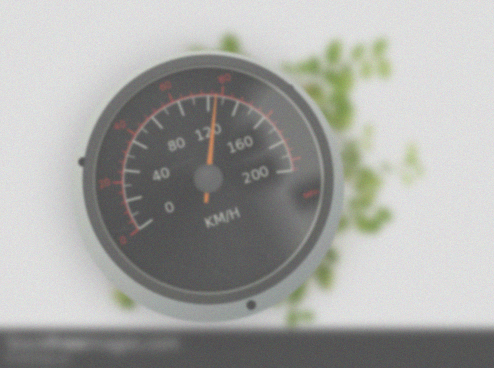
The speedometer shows 125km/h
